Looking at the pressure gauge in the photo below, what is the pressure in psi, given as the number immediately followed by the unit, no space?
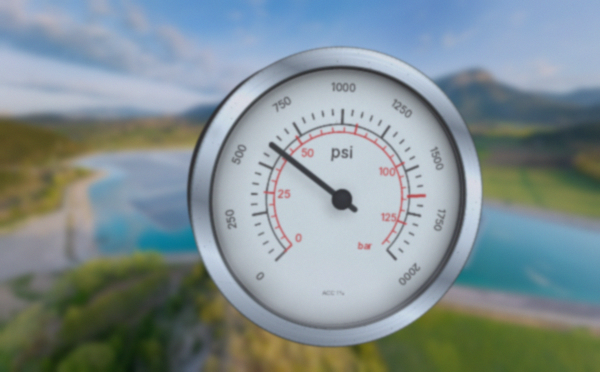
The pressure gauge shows 600psi
